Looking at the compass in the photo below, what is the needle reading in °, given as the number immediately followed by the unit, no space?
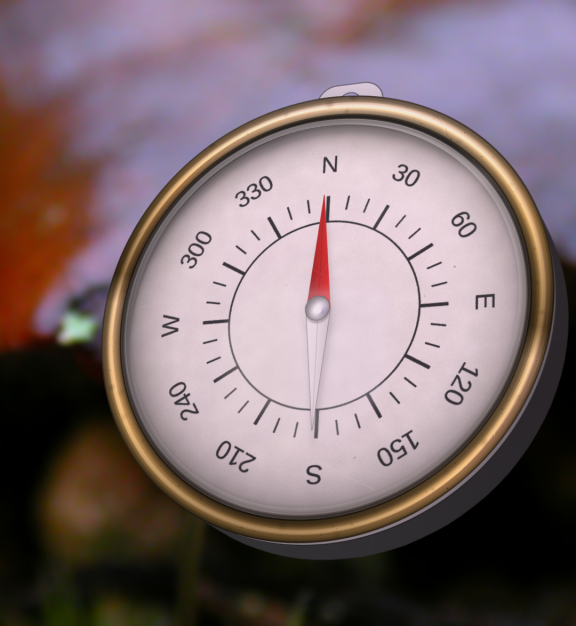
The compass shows 0°
